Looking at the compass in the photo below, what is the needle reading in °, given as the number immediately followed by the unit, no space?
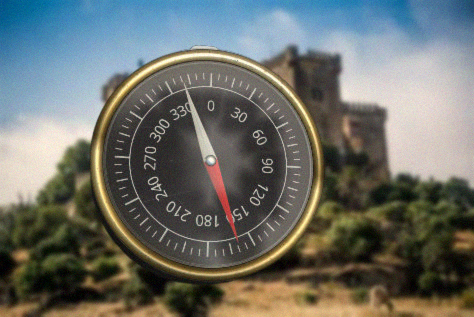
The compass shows 160°
